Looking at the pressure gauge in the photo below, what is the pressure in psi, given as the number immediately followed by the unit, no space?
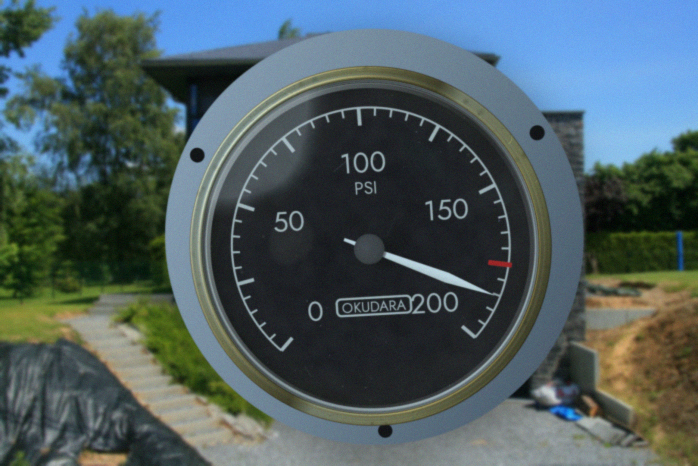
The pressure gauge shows 185psi
